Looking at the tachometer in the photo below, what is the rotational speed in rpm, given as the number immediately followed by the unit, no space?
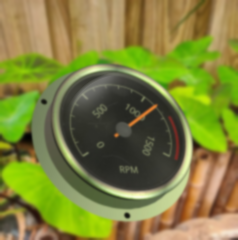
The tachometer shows 1100rpm
